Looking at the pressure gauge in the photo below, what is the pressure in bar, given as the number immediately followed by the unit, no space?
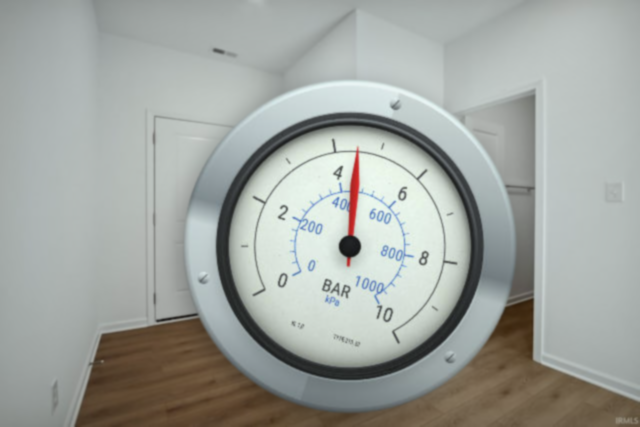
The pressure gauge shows 4.5bar
